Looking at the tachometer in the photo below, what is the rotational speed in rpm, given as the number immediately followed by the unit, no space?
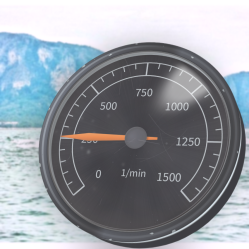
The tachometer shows 250rpm
